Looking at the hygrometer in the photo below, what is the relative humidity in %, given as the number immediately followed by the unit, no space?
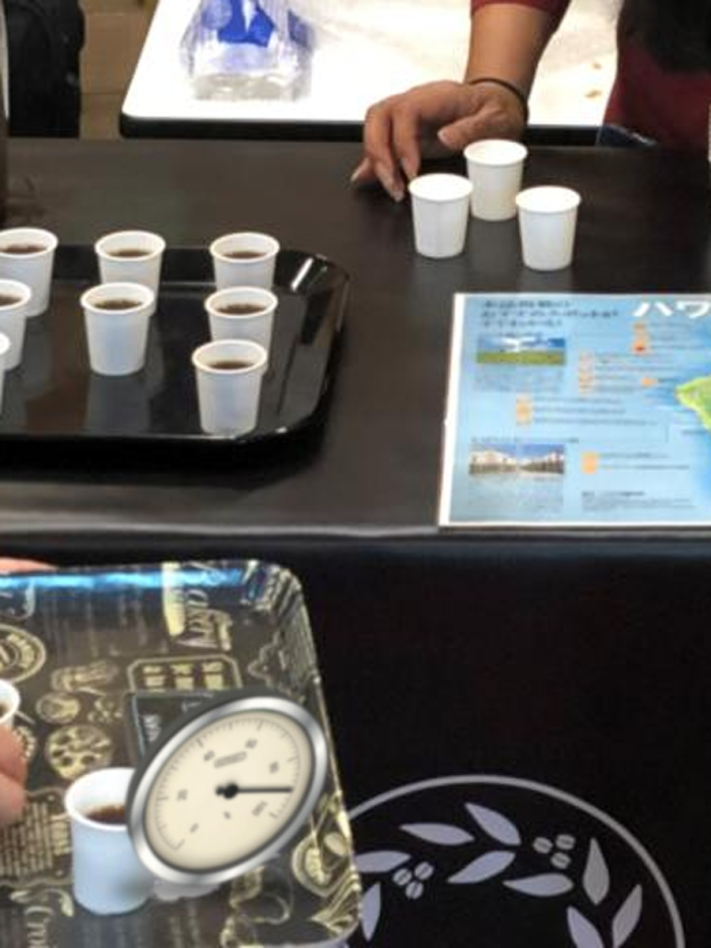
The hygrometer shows 90%
